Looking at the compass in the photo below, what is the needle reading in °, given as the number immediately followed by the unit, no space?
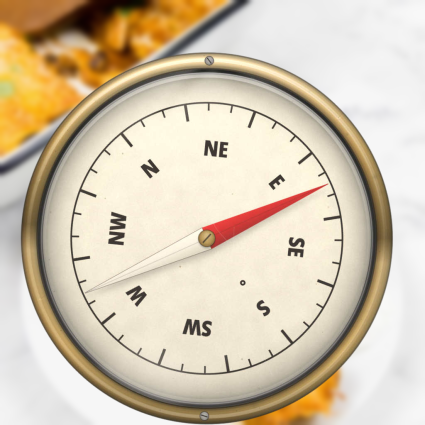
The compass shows 105°
